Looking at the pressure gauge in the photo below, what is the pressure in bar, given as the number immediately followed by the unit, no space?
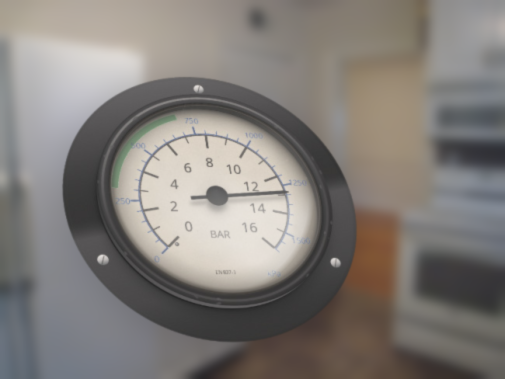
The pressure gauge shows 13bar
